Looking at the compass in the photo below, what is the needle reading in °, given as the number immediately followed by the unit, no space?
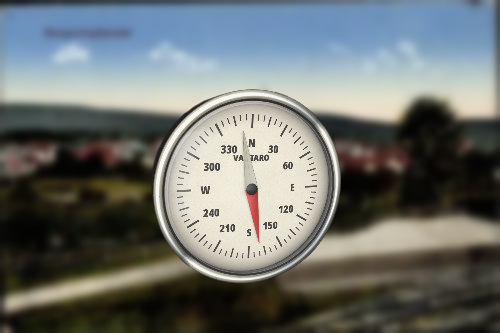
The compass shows 170°
